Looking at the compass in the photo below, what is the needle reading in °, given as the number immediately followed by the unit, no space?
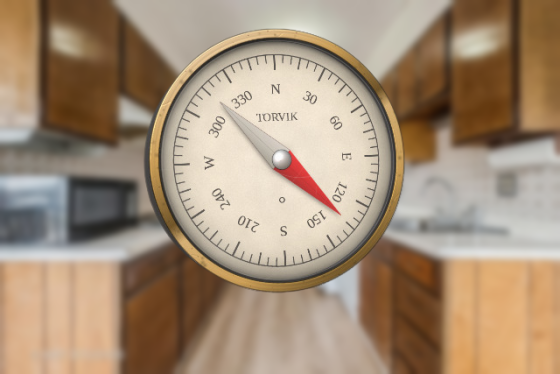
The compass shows 135°
